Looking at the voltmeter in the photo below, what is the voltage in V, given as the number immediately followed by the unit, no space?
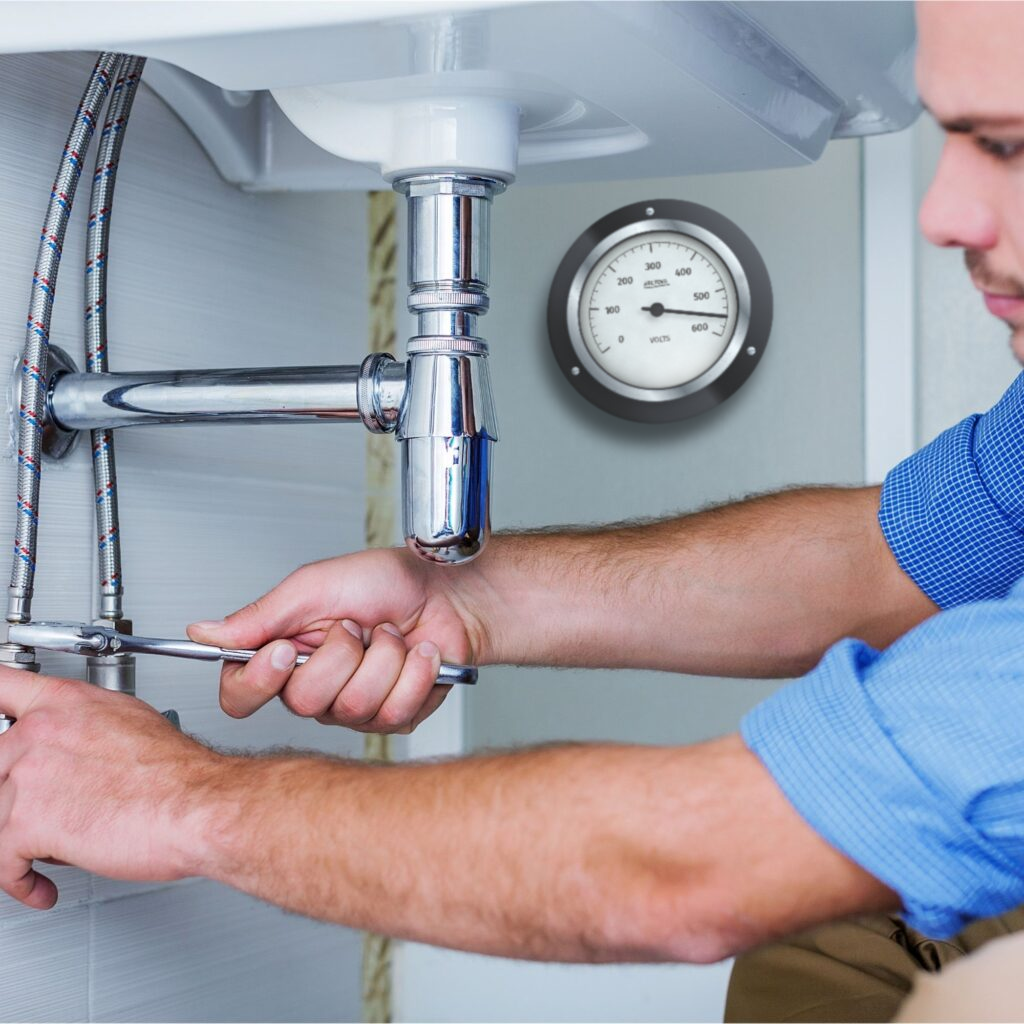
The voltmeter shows 560V
